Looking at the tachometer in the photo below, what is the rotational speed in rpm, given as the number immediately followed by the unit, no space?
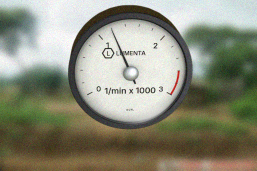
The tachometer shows 1200rpm
